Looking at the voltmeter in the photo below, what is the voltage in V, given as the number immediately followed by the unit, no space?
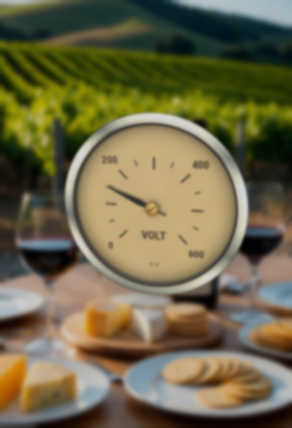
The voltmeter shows 150V
